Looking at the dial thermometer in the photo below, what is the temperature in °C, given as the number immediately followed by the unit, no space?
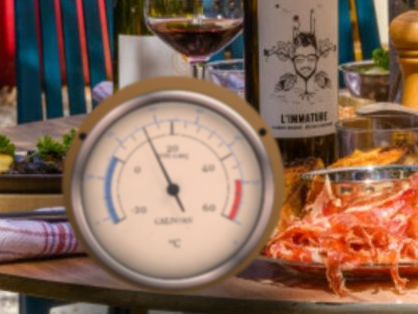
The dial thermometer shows 12°C
